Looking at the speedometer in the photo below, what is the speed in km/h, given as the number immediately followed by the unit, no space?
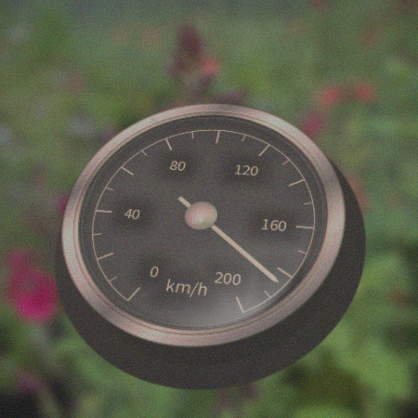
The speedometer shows 185km/h
